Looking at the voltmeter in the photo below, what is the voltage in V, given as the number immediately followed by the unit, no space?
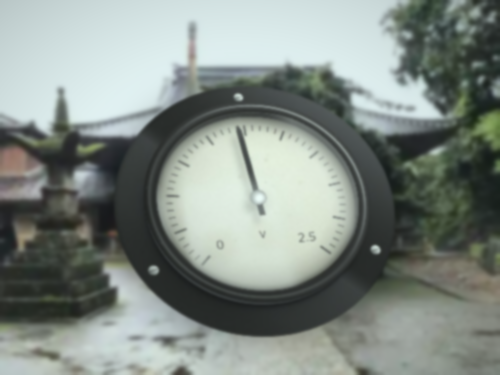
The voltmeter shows 1.2V
